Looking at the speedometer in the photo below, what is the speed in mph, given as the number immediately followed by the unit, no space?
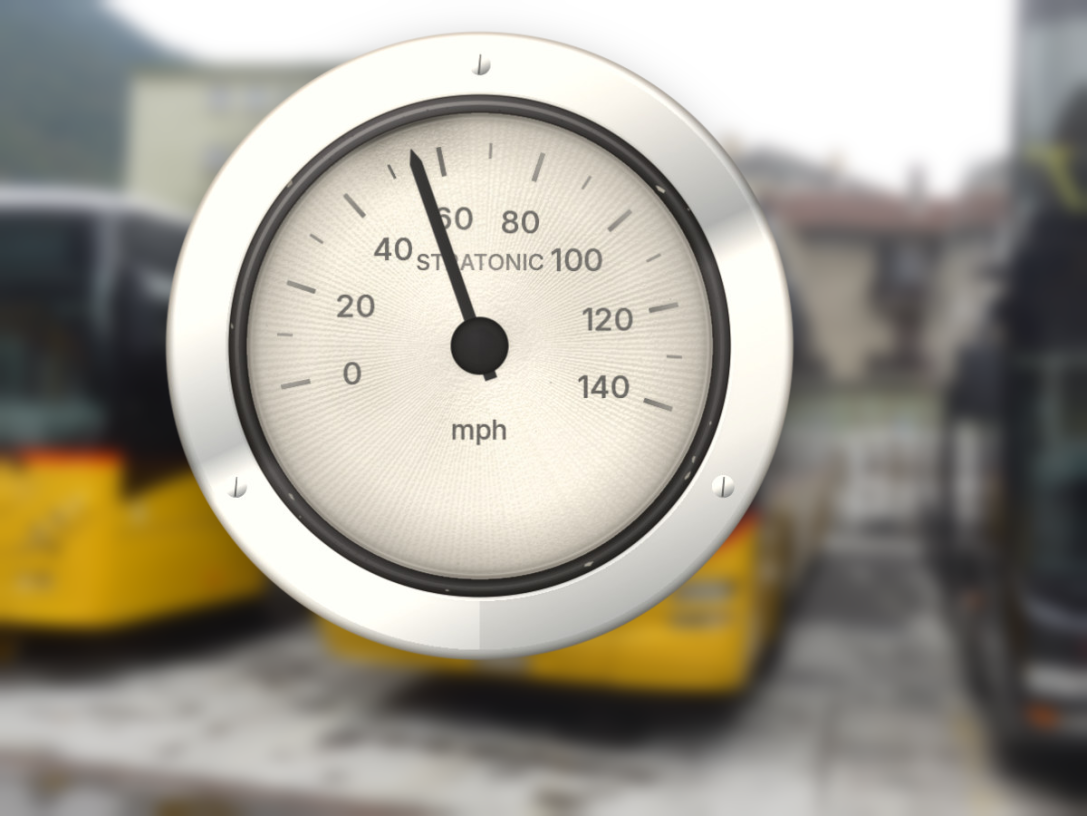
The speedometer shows 55mph
